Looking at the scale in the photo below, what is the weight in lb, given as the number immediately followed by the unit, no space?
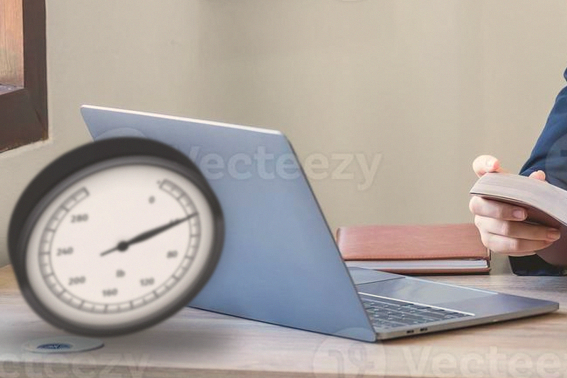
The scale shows 40lb
